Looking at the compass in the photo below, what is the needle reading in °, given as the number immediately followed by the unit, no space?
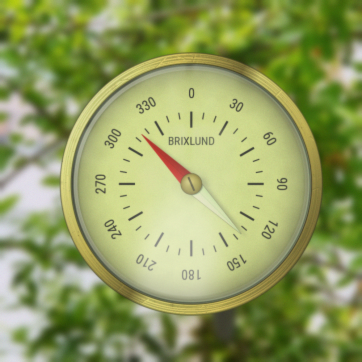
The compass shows 315°
